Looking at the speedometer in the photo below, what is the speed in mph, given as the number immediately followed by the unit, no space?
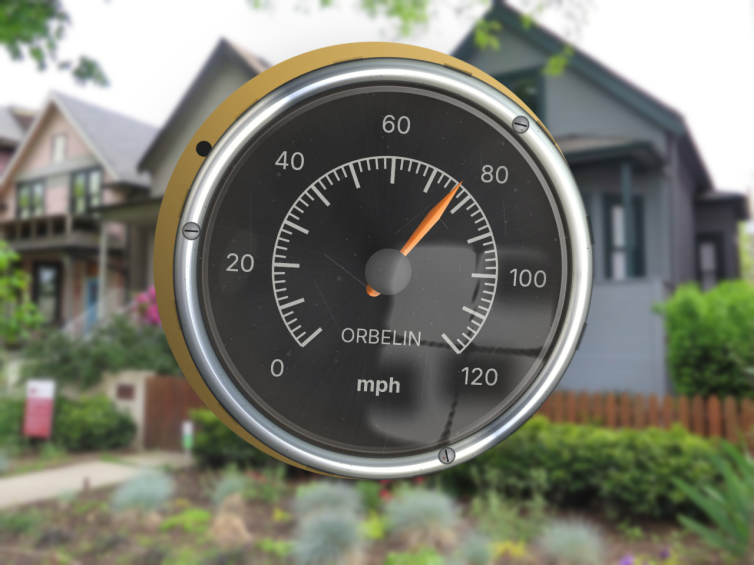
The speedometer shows 76mph
